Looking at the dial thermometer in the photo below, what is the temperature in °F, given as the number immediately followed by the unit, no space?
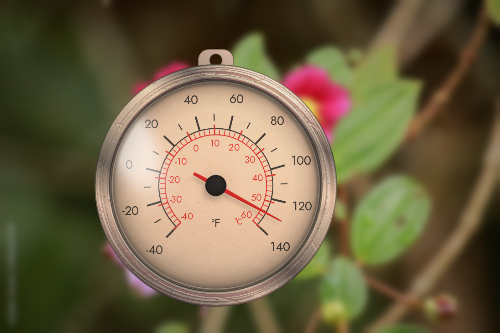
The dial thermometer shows 130°F
